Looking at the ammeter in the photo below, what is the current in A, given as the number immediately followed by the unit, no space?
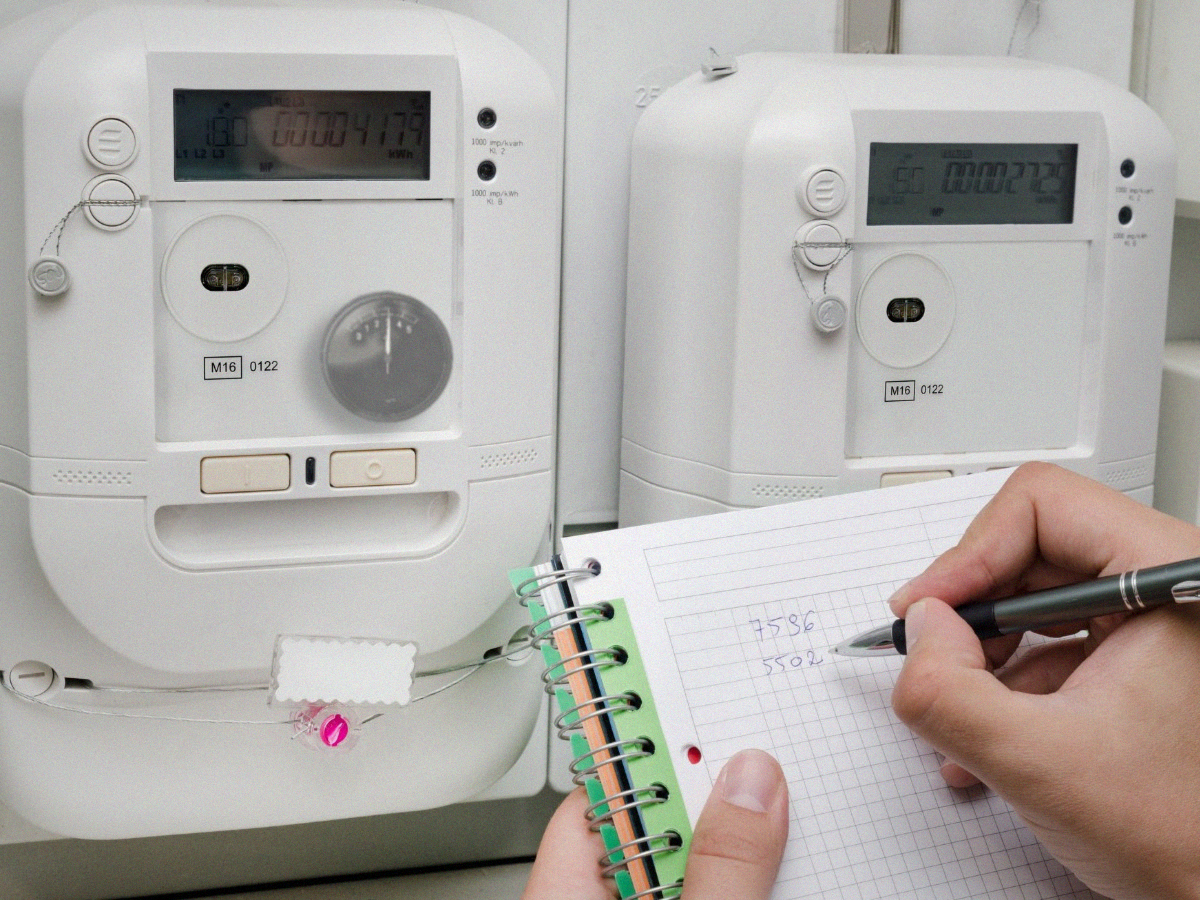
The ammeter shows 3A
